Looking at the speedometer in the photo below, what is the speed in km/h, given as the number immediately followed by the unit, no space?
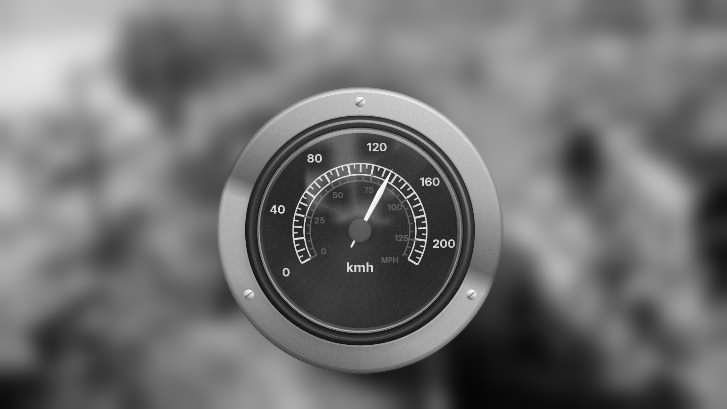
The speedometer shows 135km/h
